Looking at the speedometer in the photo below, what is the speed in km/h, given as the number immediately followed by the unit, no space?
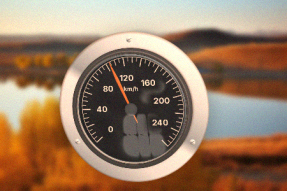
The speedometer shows 105km/h
